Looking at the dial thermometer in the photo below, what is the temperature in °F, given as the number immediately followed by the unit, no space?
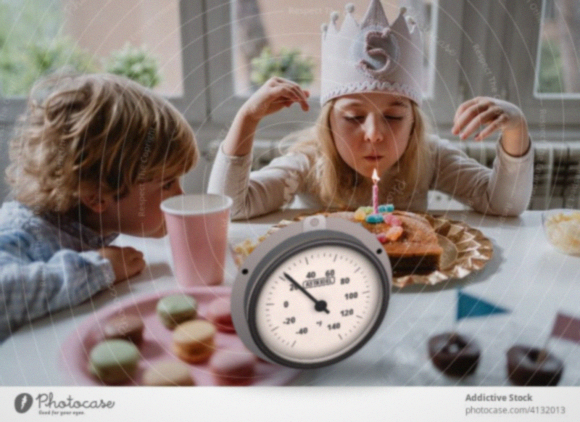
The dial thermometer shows 24°F
